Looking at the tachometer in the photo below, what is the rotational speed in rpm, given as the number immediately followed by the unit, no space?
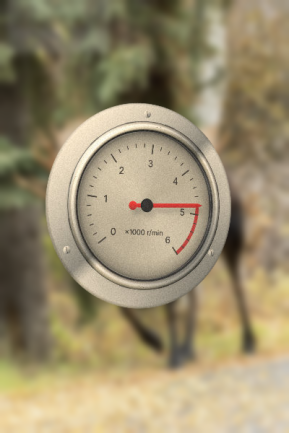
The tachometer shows 4800rpm
